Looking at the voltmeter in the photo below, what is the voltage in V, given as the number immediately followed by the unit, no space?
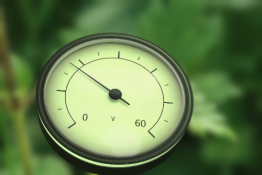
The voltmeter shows 17.5V
